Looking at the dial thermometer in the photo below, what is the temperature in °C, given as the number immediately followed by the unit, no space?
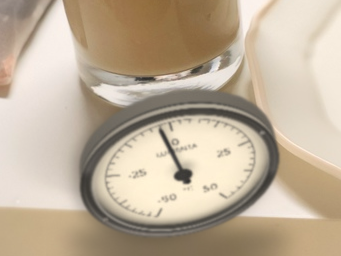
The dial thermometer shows -2.5°C
